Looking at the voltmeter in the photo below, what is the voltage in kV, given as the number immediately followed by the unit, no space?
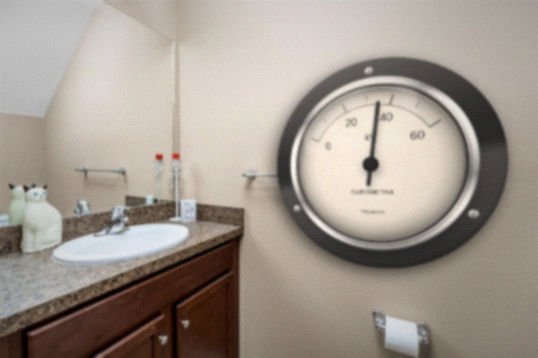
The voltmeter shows 35kV
